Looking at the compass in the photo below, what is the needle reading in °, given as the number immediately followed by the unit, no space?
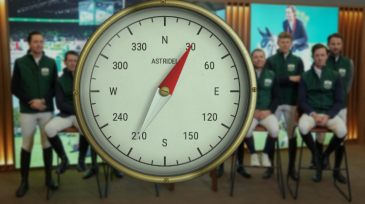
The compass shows 30°
